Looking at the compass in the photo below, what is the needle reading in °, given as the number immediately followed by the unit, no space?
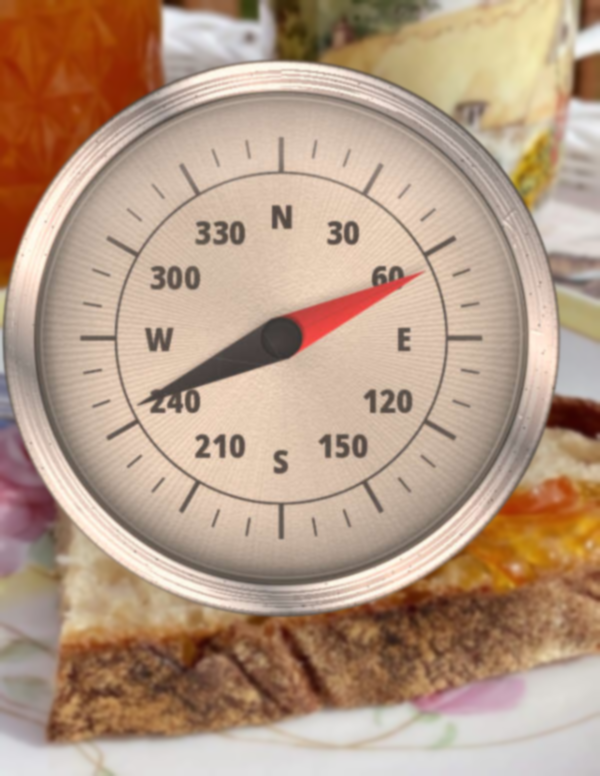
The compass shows 65°
